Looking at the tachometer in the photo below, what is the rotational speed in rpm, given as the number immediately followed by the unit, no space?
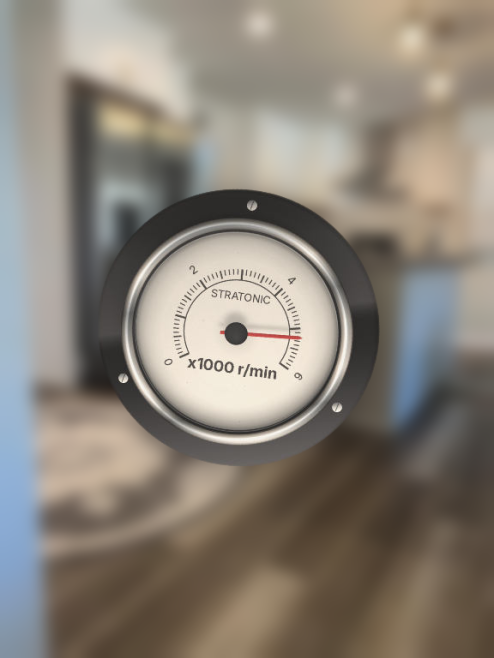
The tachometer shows 5200rpm
